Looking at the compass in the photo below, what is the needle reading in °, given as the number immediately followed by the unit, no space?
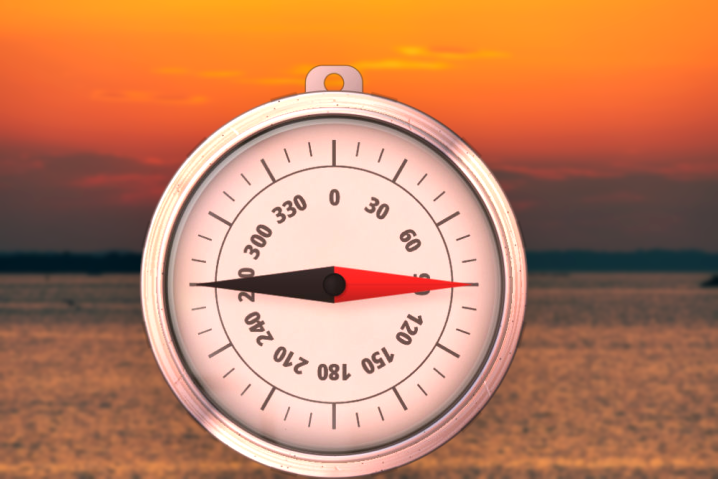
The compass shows 90°
